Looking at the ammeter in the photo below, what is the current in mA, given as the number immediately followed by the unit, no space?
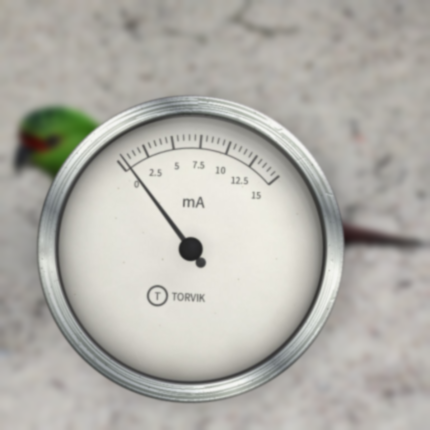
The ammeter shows 0.5mA
